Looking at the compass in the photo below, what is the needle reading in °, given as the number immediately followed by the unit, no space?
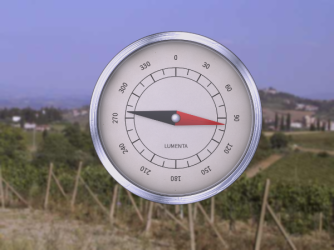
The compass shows 97.5°
